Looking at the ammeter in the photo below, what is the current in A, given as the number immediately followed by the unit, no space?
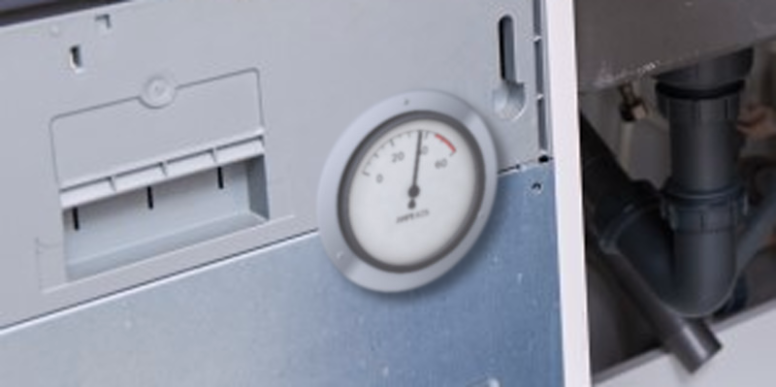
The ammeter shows 35A
